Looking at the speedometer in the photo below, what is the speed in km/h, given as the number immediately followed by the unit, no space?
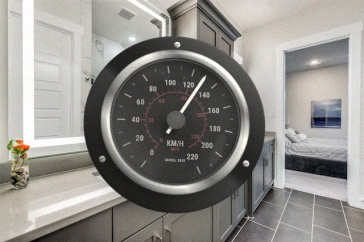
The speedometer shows 130km/h
